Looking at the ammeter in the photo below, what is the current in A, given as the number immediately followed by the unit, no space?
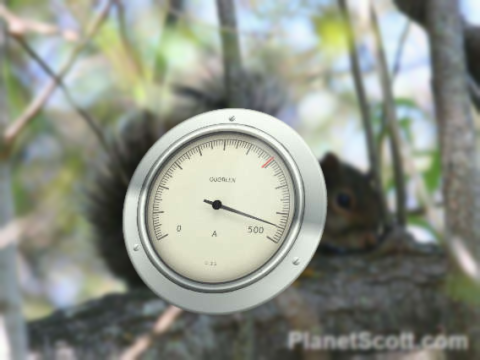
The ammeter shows 475A
